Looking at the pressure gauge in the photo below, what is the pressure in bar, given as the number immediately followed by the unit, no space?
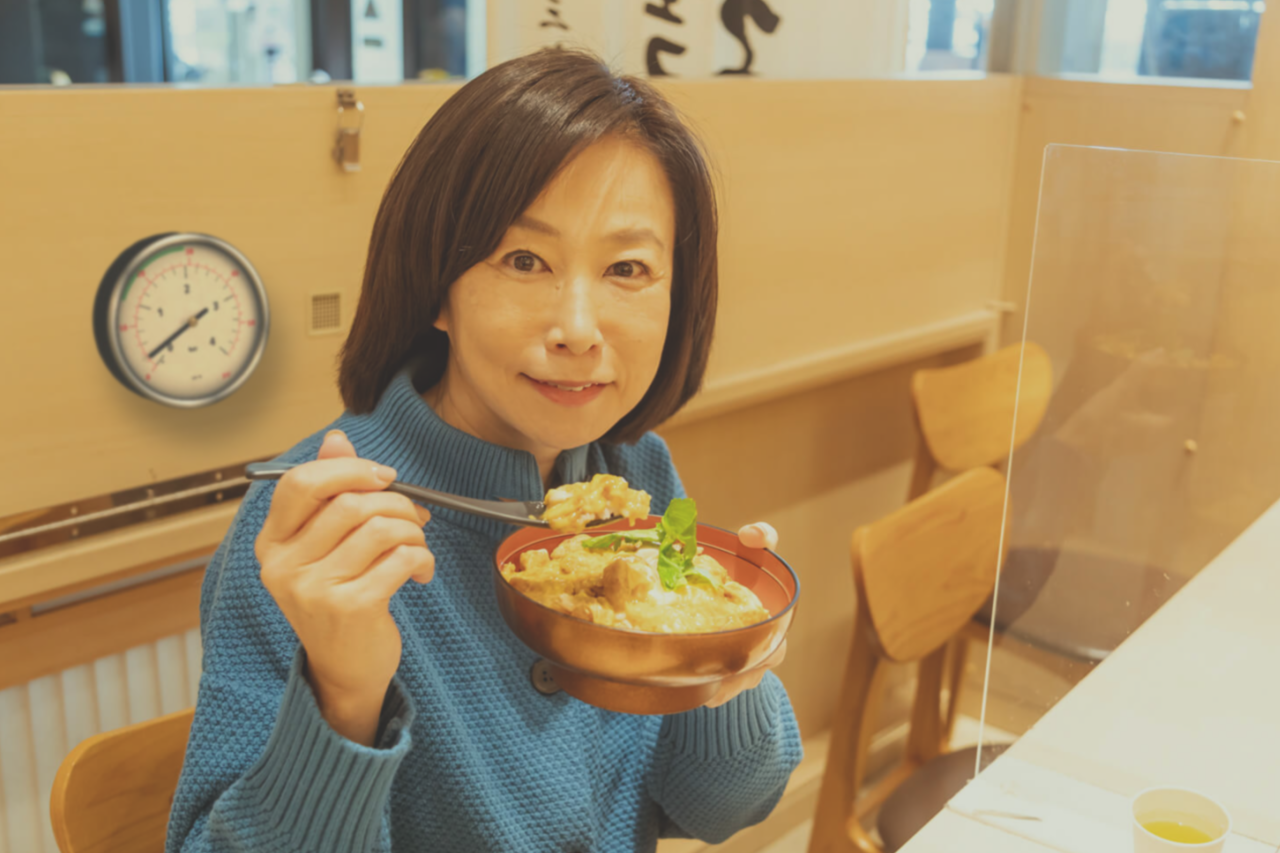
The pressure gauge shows 0.2bar
